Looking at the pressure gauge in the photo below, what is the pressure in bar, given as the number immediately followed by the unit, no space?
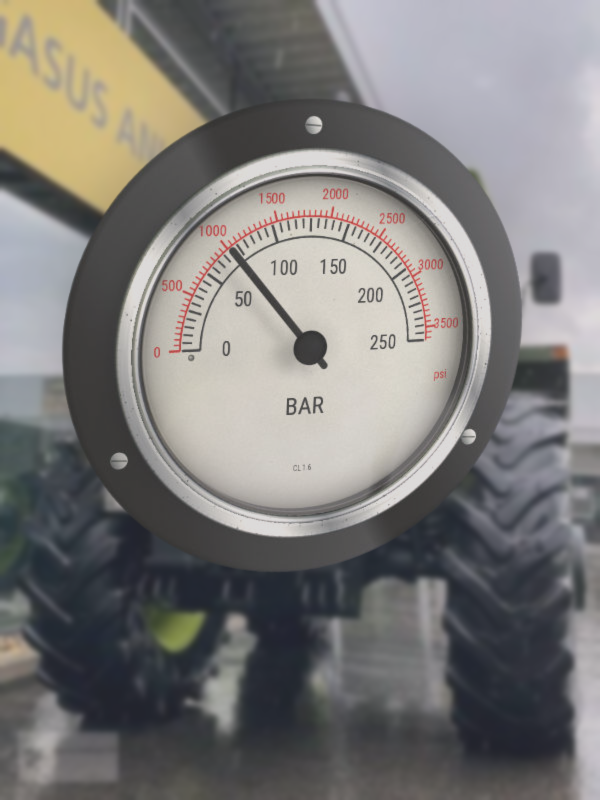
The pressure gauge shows 70bar
